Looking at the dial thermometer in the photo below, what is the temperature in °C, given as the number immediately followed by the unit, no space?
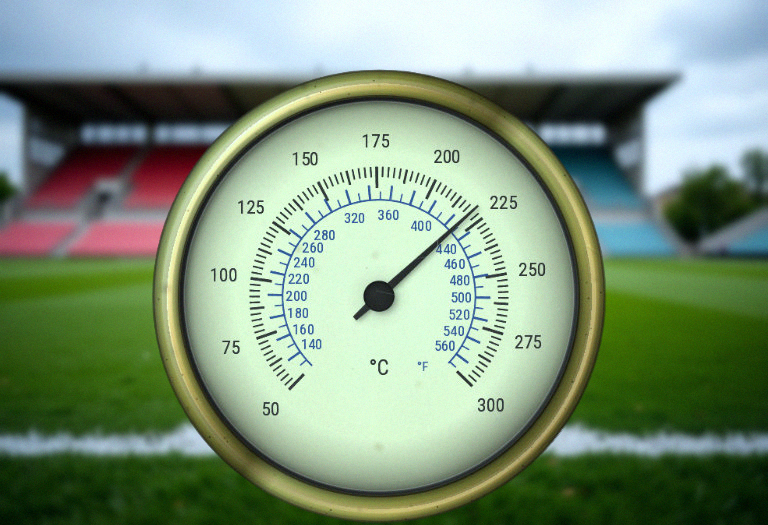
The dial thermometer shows 220°C
